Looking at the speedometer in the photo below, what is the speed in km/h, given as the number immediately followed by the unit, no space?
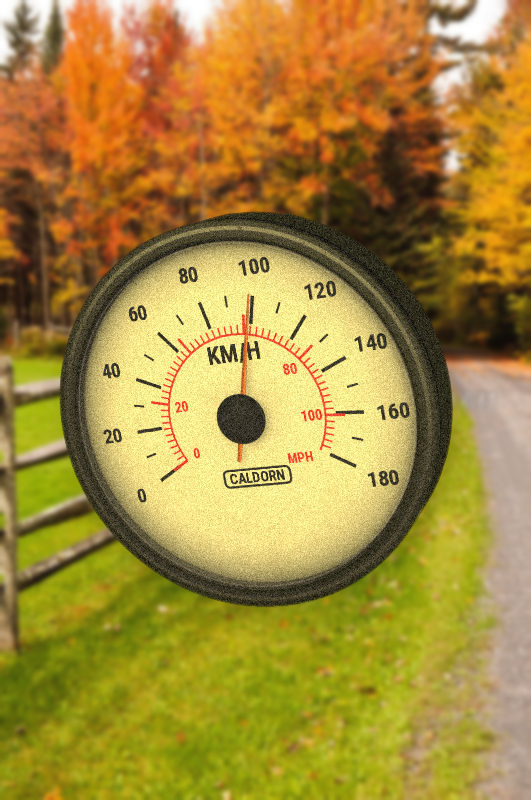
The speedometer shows 100km/h
